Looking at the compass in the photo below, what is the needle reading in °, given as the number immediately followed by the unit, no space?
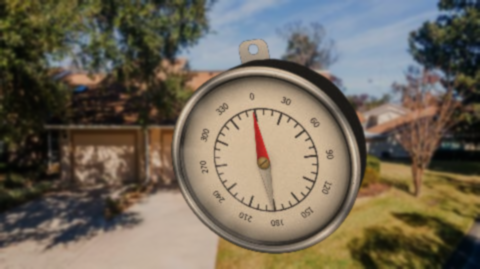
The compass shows 0°
